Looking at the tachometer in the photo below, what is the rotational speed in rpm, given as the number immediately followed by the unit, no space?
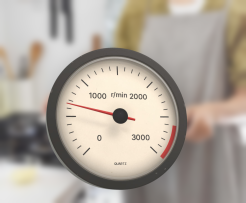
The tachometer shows 650rpm
